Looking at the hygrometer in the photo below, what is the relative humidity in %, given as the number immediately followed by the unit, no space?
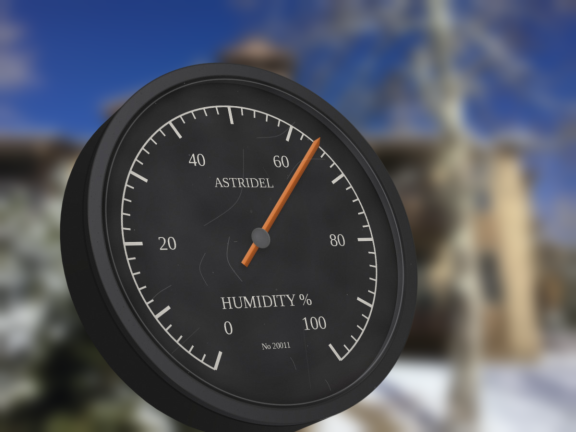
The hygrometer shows 64%
